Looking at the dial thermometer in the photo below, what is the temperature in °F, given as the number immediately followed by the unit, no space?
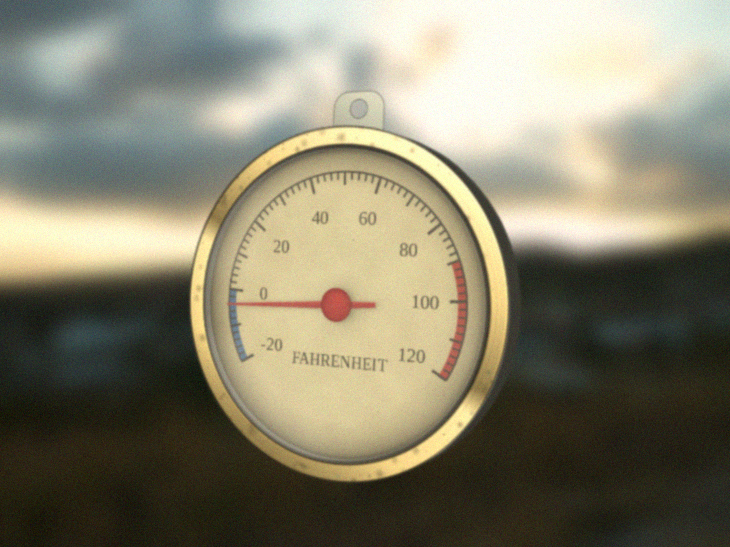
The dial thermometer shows -4°F
